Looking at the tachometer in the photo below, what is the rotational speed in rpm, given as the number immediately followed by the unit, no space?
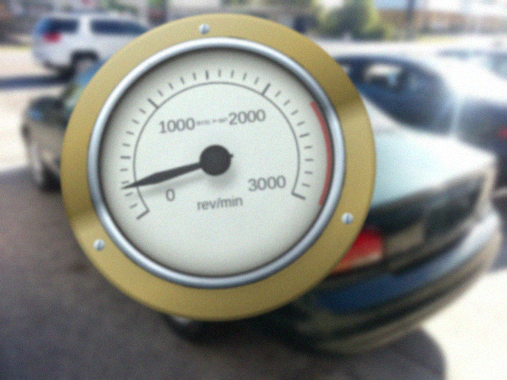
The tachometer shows 250rpm
